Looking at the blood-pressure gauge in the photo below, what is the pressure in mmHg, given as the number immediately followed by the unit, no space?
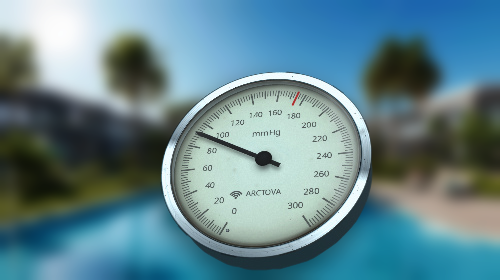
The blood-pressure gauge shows 90mmHg
